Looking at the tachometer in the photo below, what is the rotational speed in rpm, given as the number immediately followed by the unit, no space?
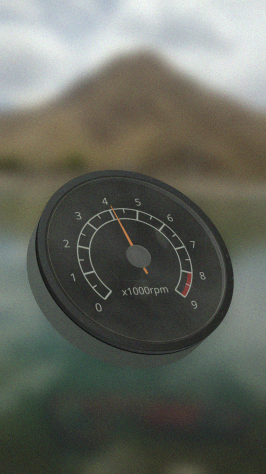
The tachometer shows 4000rpm
